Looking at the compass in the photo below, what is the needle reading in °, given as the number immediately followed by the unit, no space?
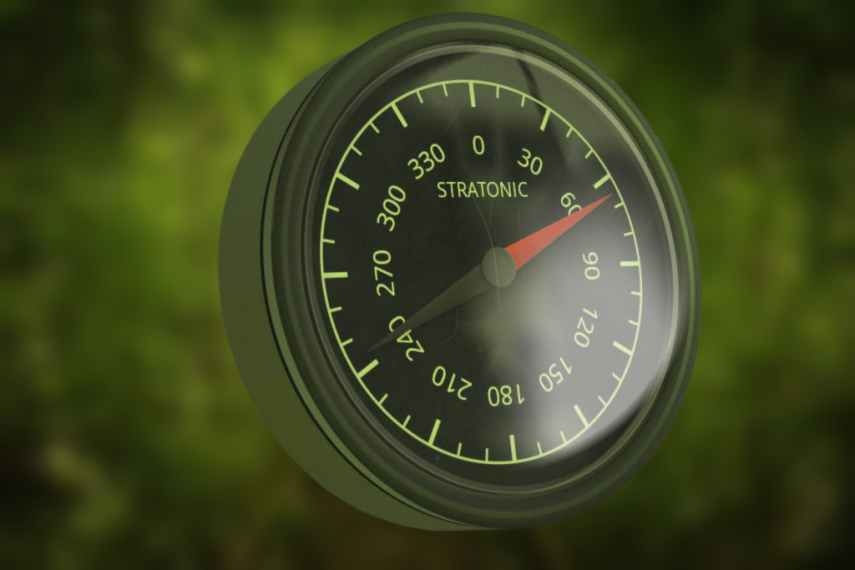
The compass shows 65°
